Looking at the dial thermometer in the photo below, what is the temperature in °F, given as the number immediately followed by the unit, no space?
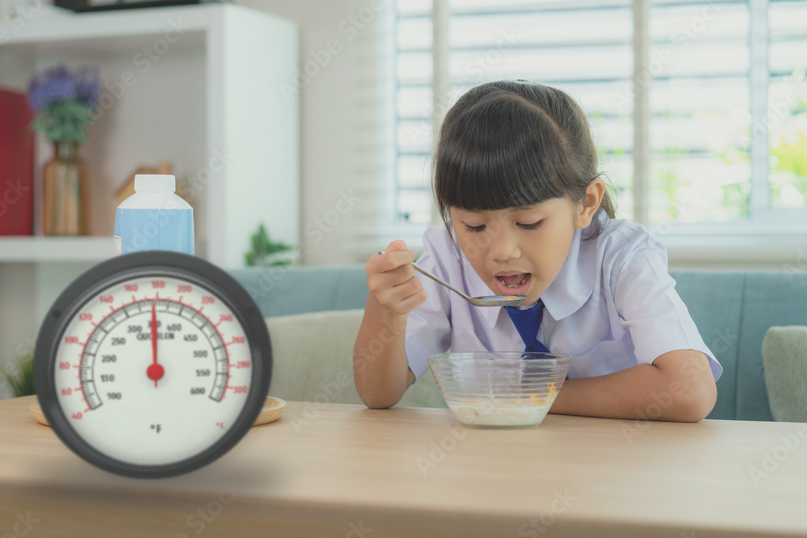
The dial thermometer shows 350°F
